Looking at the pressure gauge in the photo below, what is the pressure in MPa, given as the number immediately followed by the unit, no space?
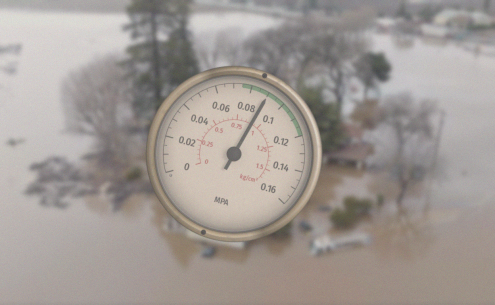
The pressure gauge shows 0.09MPa
